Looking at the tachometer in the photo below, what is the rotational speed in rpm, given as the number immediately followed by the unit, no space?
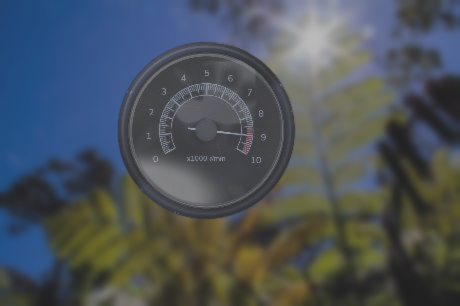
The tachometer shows 9000rpm
